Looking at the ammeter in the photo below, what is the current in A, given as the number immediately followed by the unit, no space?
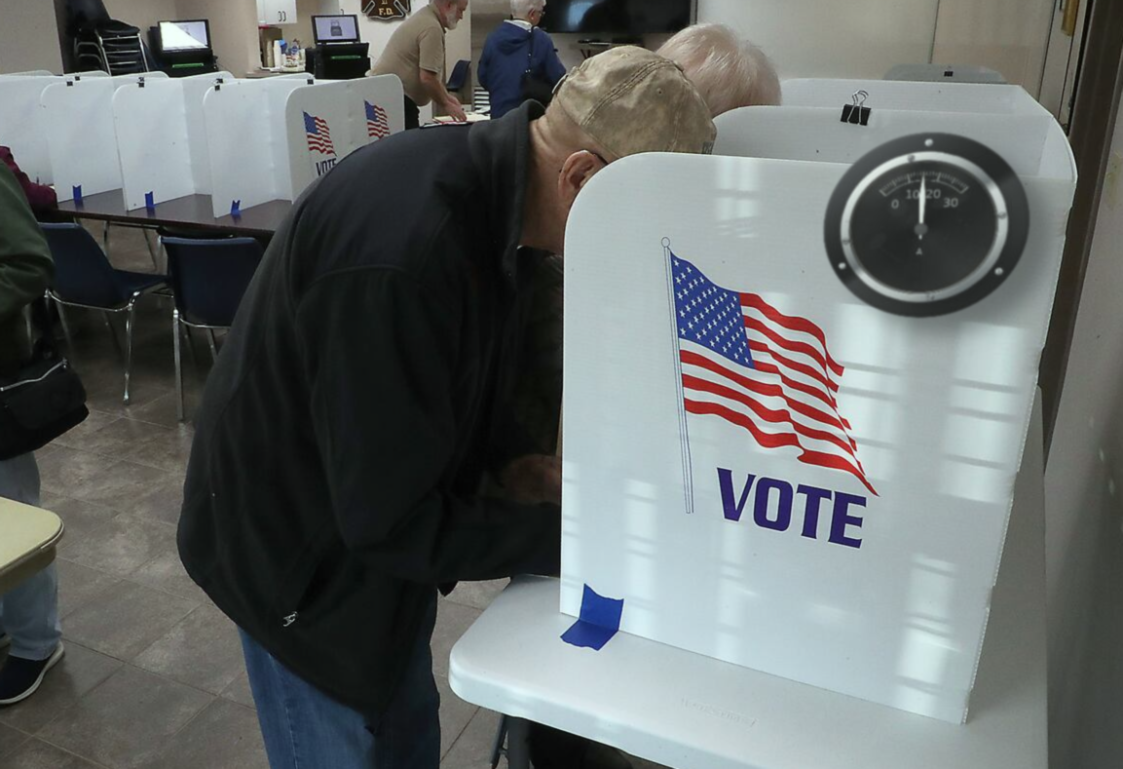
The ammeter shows 15A
